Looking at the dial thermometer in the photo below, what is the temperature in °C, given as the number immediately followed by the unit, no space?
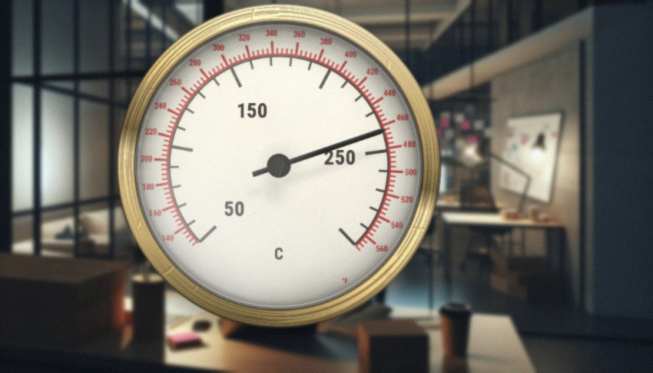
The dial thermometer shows 240°C
